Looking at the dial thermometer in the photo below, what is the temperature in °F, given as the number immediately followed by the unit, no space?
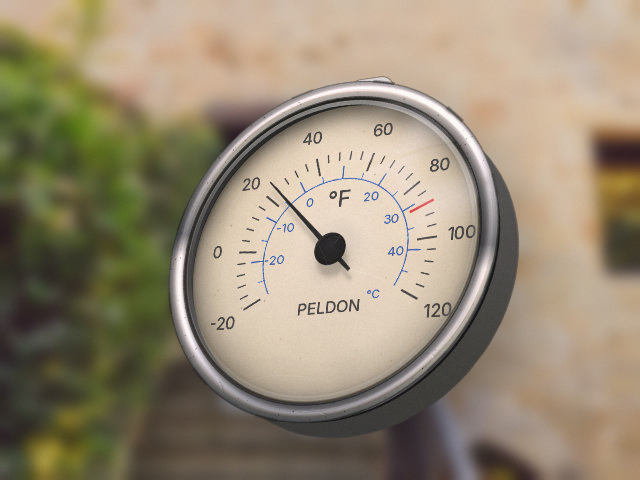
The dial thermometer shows 24°F
